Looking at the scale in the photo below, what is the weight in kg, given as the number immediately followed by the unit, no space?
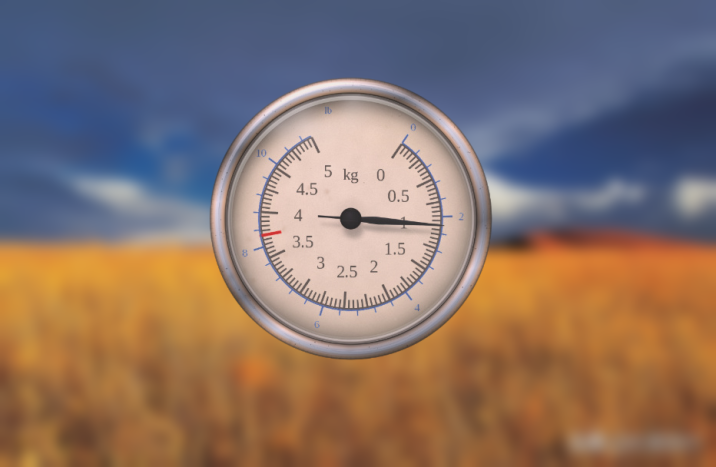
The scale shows 1kg
